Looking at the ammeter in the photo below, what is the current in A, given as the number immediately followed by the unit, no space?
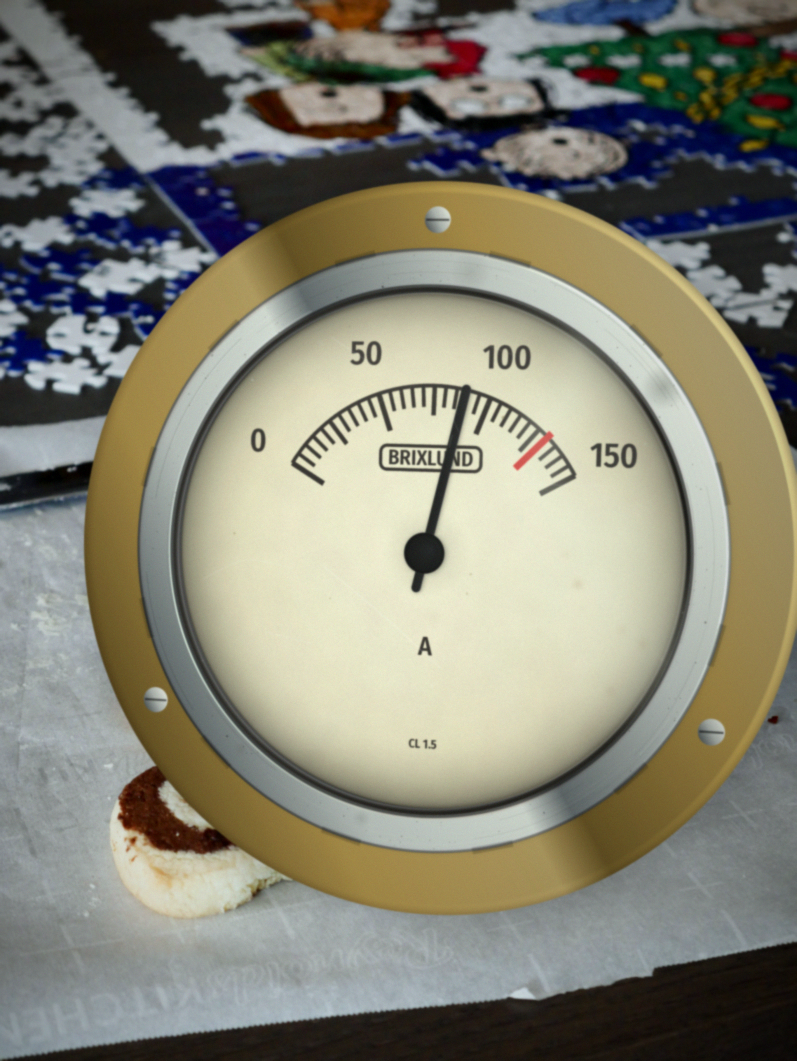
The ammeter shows 90A
